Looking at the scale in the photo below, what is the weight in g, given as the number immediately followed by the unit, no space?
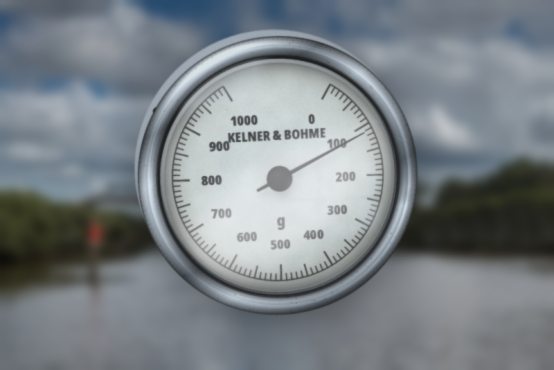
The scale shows 110g
